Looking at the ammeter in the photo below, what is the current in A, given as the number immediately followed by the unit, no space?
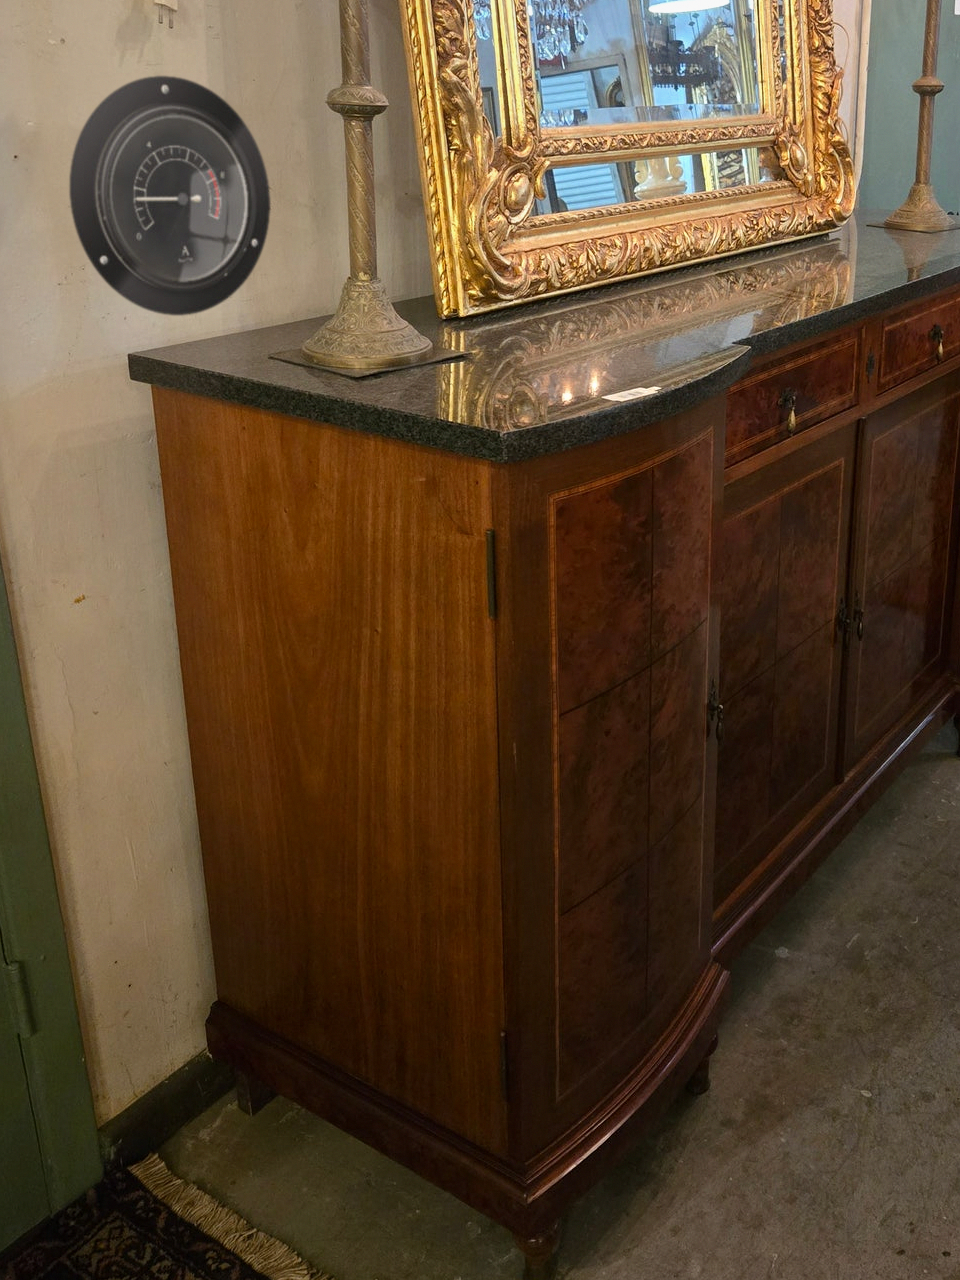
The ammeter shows 1.5A
